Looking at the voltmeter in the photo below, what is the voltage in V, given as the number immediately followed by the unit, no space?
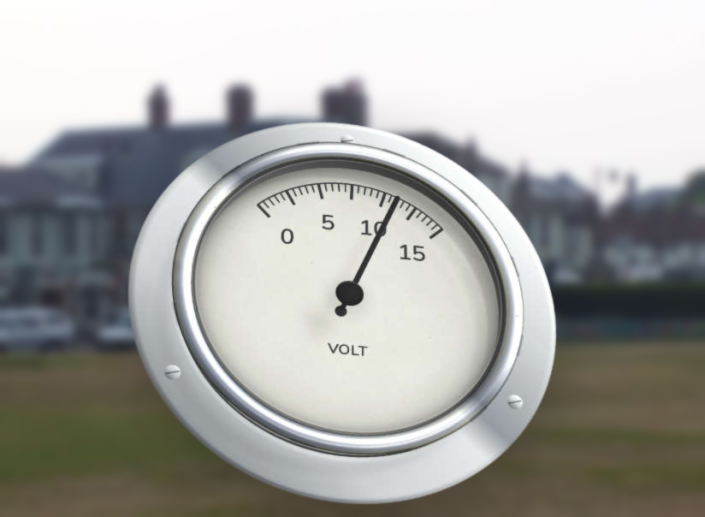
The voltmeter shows 11V
